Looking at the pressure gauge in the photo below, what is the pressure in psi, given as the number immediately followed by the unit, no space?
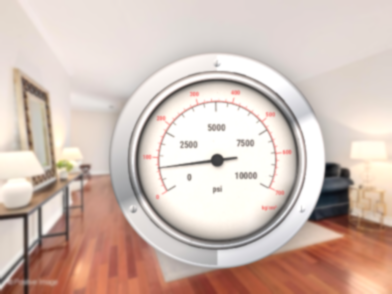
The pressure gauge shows 1000psi
